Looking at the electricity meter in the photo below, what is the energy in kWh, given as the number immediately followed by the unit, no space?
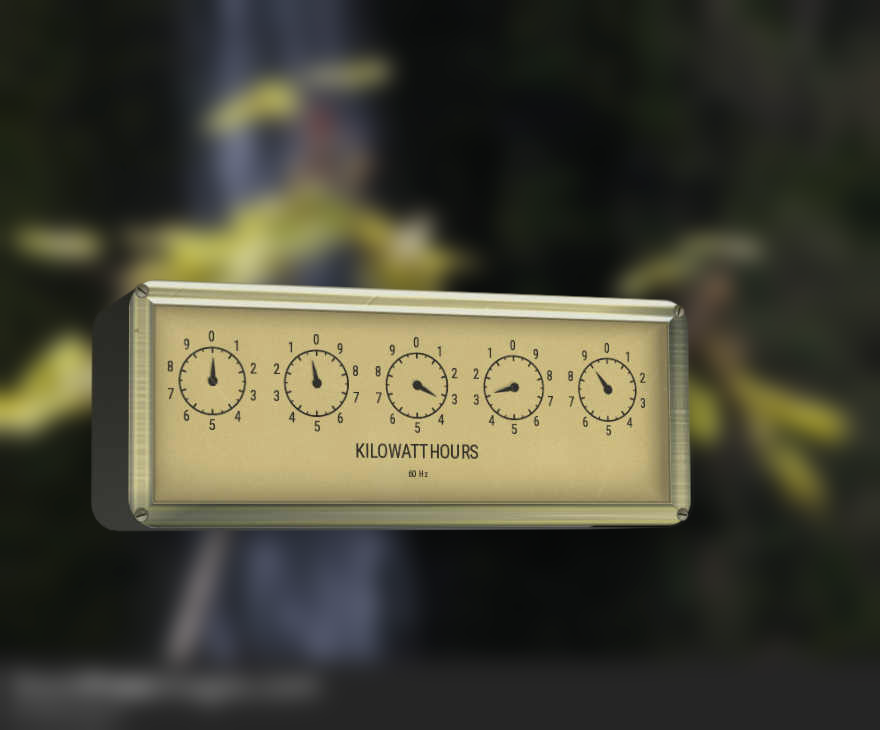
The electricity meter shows 329kWh
